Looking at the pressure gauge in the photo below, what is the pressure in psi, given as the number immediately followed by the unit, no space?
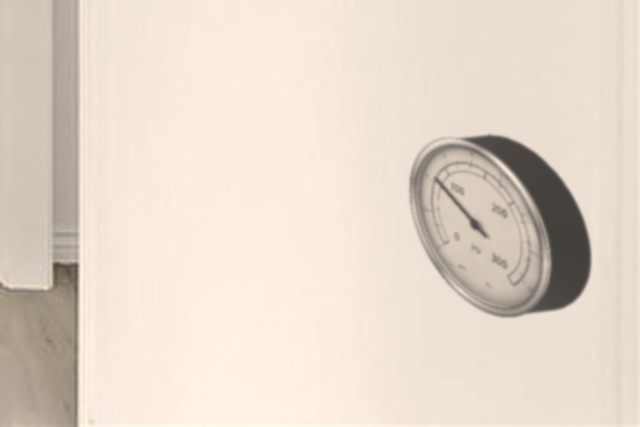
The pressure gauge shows 80psi
